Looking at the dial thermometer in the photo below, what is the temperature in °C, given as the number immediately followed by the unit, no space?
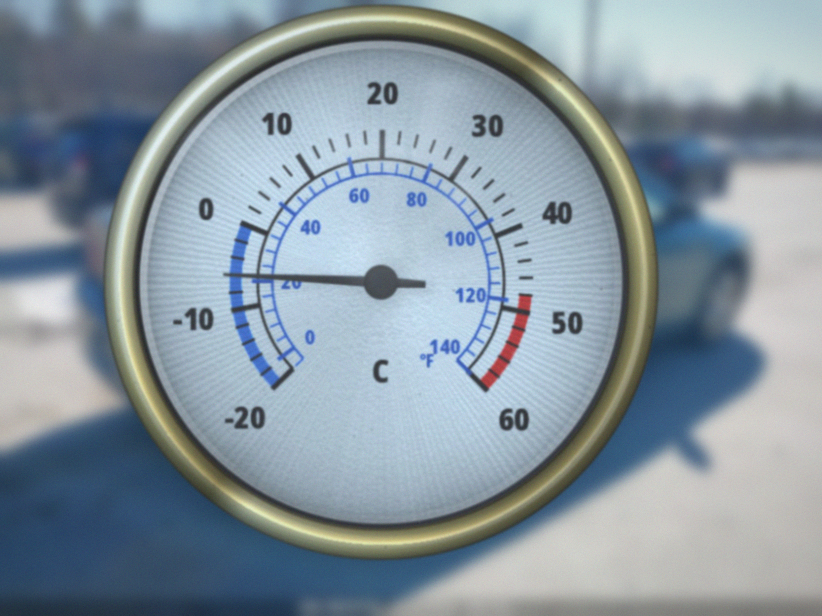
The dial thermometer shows -6°C
